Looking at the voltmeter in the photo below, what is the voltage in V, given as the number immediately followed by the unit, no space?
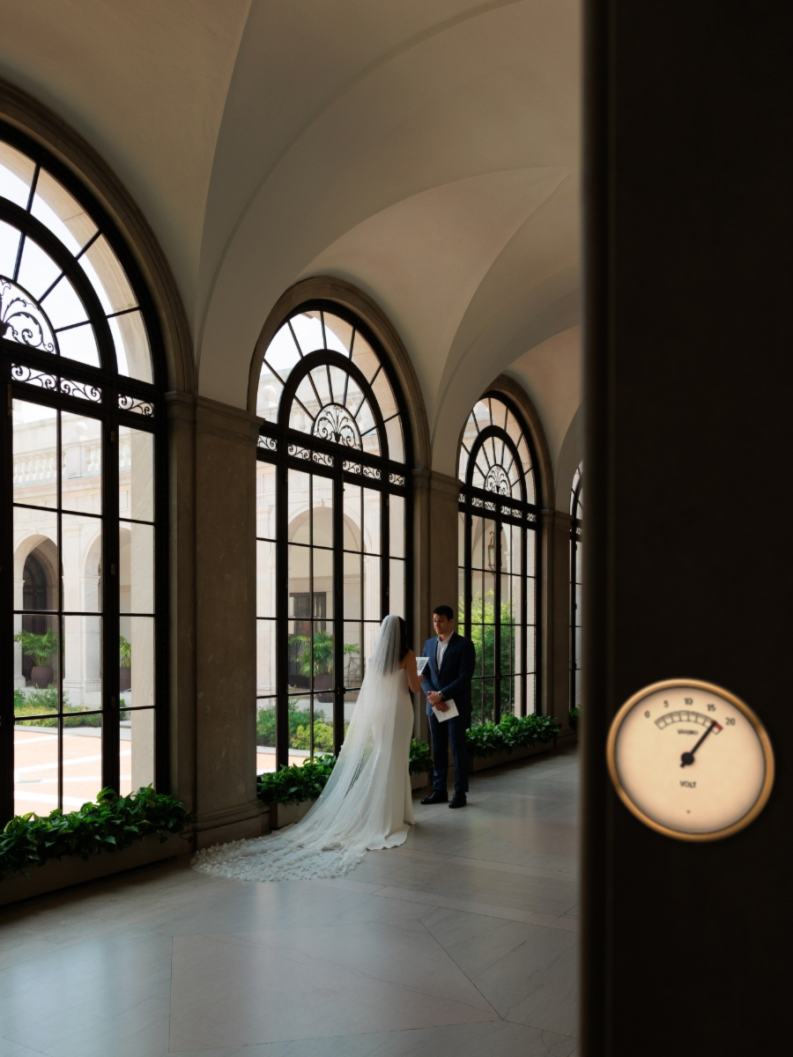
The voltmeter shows 17.5V
